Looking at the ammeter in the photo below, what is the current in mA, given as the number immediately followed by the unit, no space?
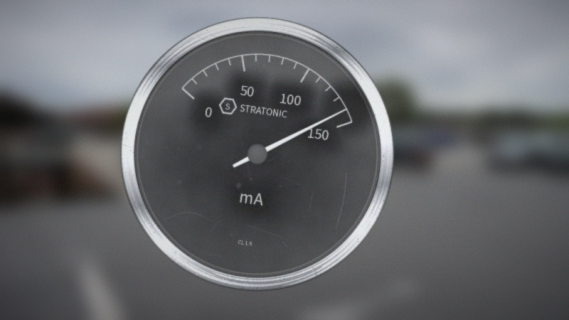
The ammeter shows 140mA
